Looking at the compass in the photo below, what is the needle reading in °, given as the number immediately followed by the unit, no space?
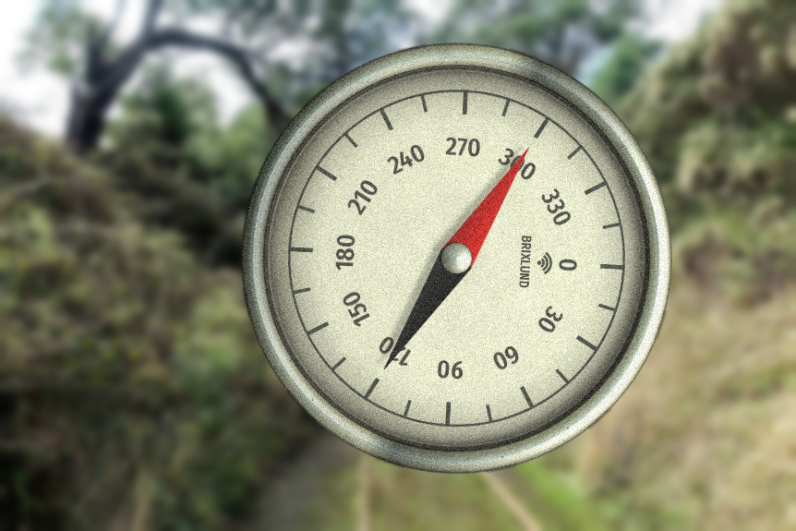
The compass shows 300°
